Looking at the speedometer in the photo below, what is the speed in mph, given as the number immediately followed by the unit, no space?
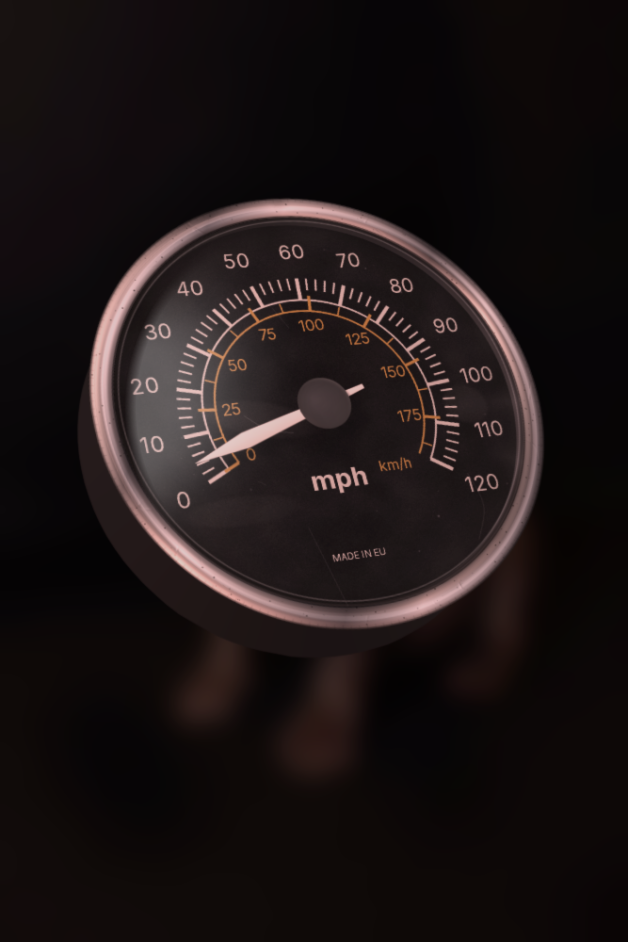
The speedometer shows 4mph
